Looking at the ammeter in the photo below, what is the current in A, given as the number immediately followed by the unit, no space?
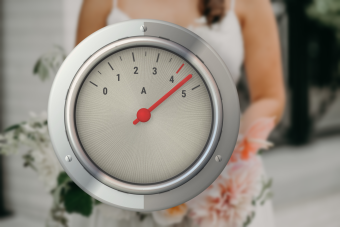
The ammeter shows 4.5A
